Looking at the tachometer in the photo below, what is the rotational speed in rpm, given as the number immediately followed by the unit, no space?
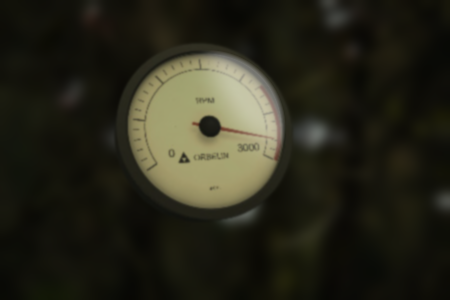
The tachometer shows 2800rpm
